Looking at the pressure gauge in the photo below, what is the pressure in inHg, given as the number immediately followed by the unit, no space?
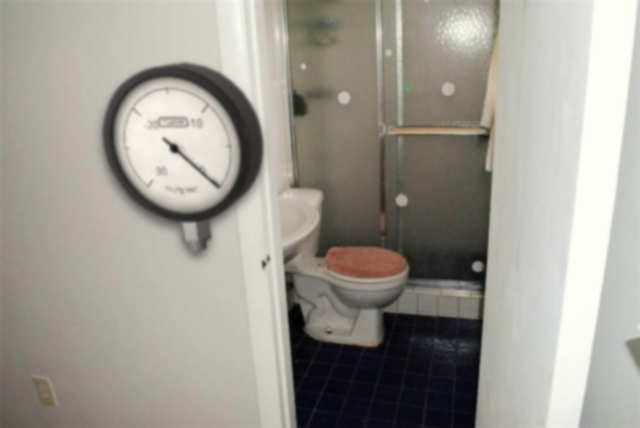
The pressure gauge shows 0inHg
